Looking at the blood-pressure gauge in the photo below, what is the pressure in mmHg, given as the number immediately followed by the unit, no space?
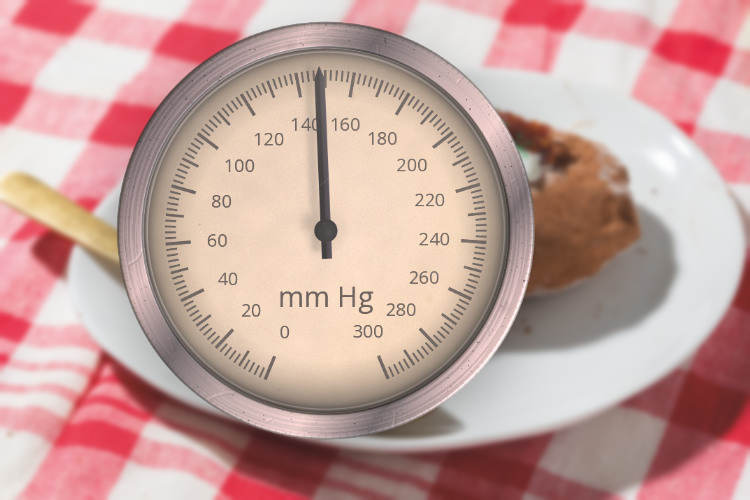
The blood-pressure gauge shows 148mmHg
